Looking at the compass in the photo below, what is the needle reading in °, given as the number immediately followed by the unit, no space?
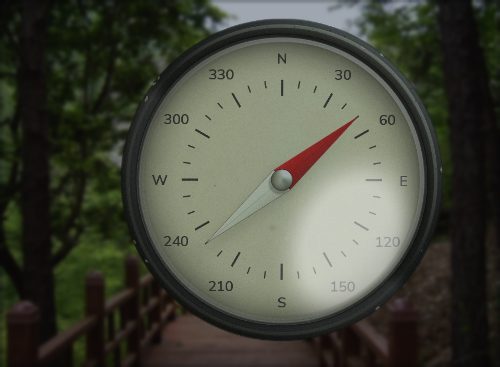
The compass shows 50°
